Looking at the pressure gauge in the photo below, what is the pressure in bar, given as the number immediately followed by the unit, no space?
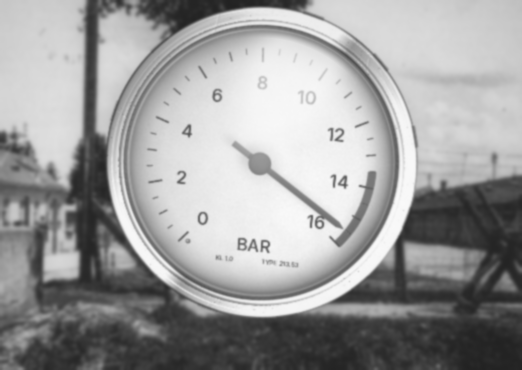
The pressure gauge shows 15.5bar
